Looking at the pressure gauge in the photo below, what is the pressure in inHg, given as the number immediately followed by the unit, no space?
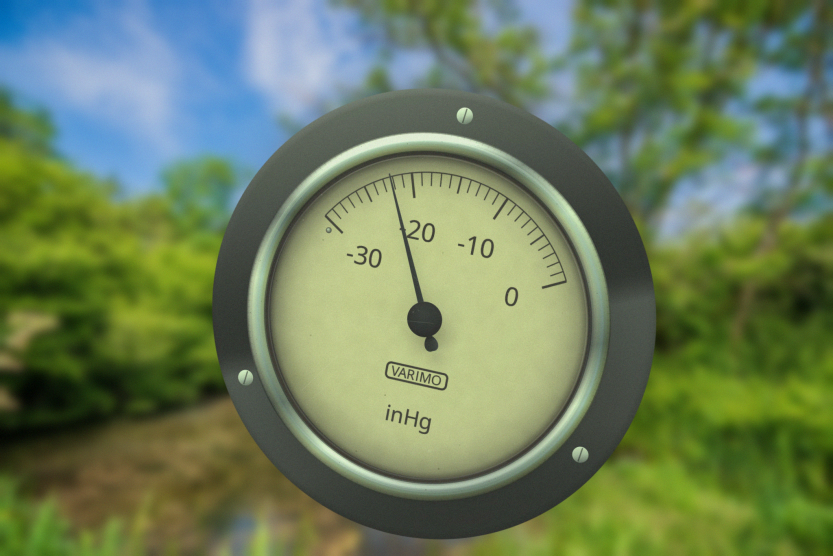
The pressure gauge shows -22inHg
